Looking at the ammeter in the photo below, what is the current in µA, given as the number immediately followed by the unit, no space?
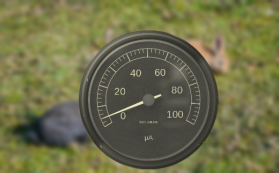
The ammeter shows 4µA
